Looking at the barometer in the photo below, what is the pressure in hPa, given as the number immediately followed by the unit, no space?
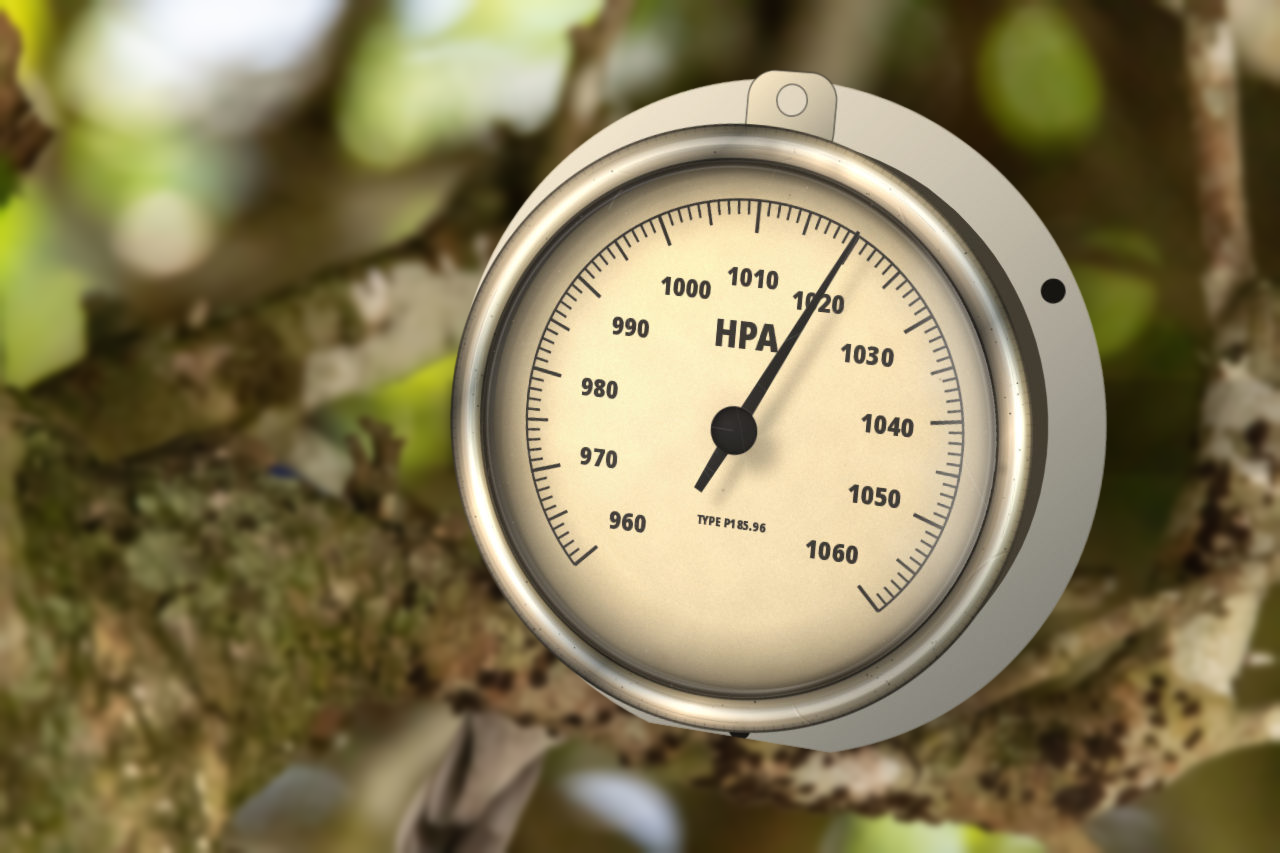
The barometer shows 1020hPa
